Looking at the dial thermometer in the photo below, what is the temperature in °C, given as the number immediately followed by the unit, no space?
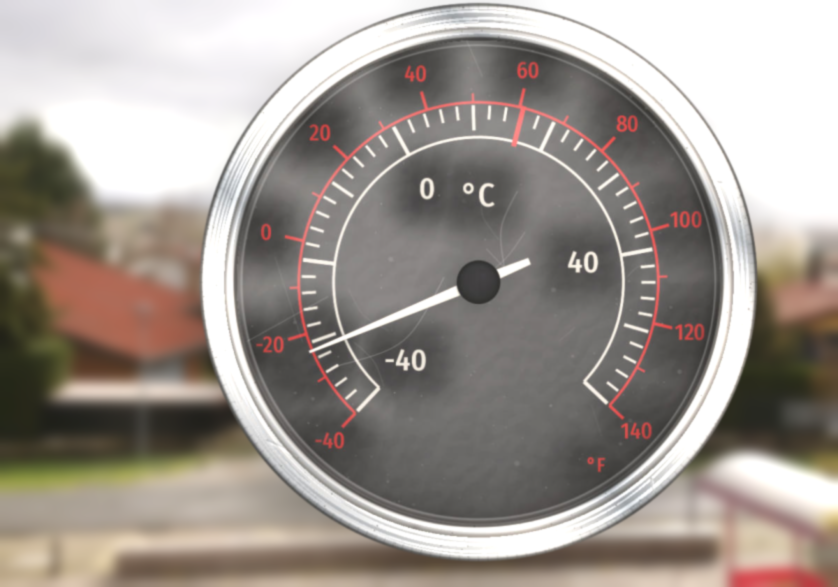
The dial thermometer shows -31°C
